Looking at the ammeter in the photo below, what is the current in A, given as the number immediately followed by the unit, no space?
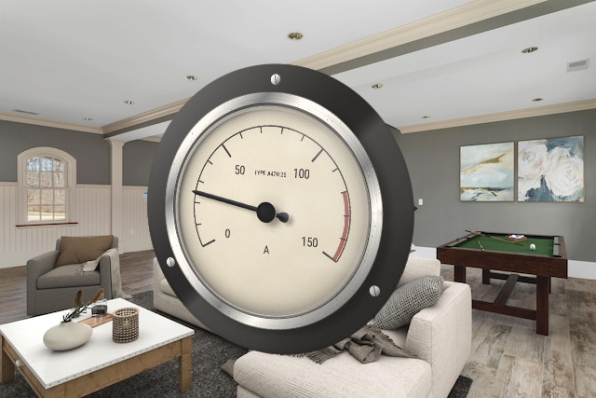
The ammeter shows 25A
